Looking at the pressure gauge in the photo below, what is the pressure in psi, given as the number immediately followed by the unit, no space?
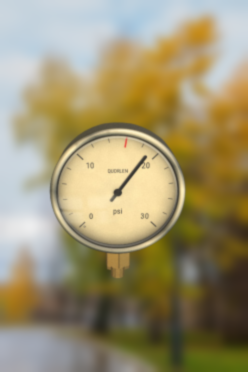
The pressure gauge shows 19psi
